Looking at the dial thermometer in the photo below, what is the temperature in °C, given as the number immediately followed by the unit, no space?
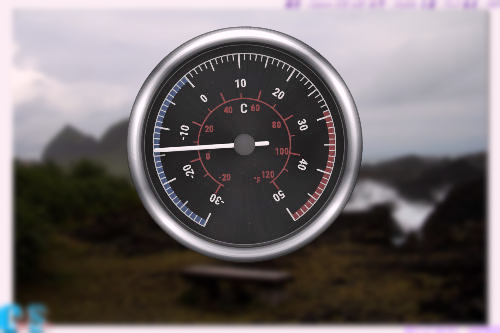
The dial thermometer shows -14°C
